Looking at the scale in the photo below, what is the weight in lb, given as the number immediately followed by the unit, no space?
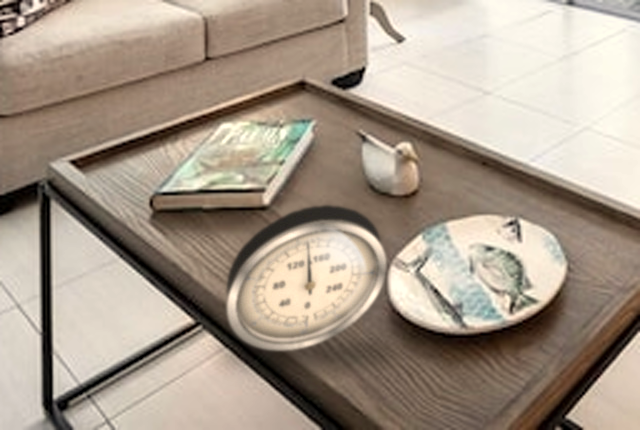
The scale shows 140lb
